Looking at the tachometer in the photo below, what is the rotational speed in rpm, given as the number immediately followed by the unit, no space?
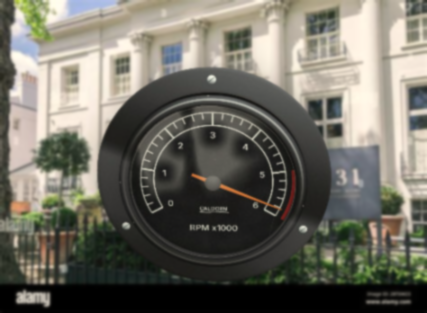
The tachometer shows 5800rpm
